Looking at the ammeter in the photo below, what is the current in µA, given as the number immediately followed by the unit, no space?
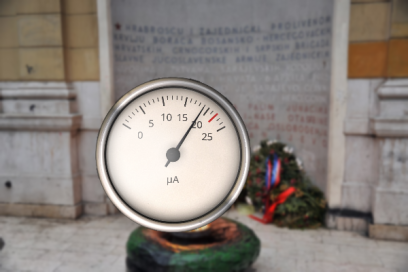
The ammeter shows 19µA
